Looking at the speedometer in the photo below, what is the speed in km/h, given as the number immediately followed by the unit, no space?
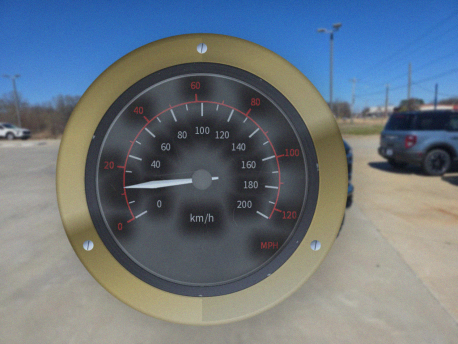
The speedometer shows 20km/h
